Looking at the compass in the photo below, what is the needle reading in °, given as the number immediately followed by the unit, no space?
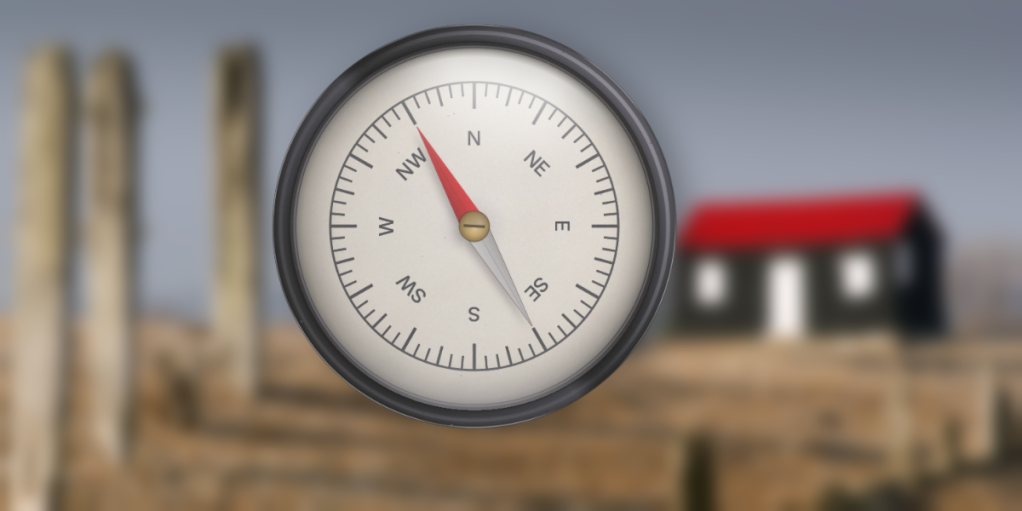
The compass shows 330°
